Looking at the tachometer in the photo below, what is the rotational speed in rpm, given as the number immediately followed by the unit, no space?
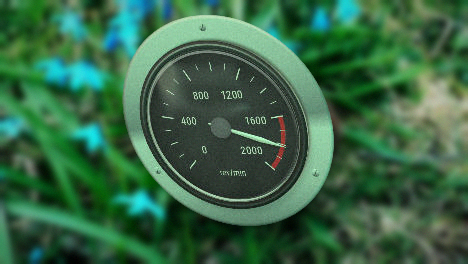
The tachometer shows 1800rpm
